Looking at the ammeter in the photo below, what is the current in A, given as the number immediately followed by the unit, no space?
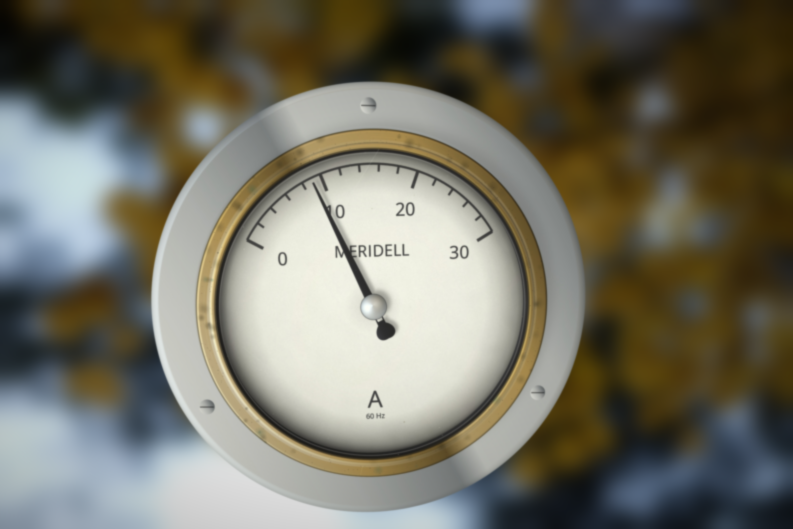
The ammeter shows 9A
